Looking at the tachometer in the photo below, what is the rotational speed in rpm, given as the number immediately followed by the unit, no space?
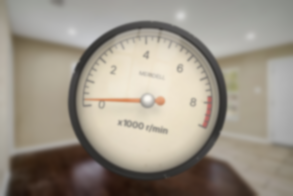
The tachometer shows 250rpm
